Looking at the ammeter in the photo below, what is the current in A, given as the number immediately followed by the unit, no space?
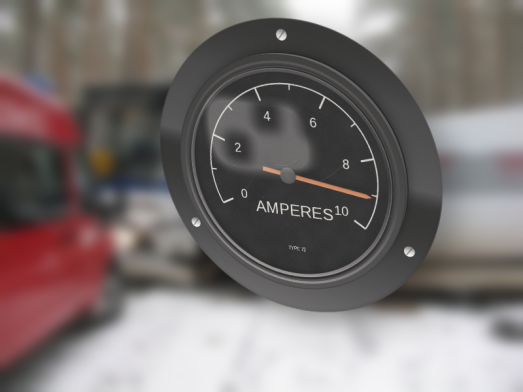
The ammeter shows 9A
